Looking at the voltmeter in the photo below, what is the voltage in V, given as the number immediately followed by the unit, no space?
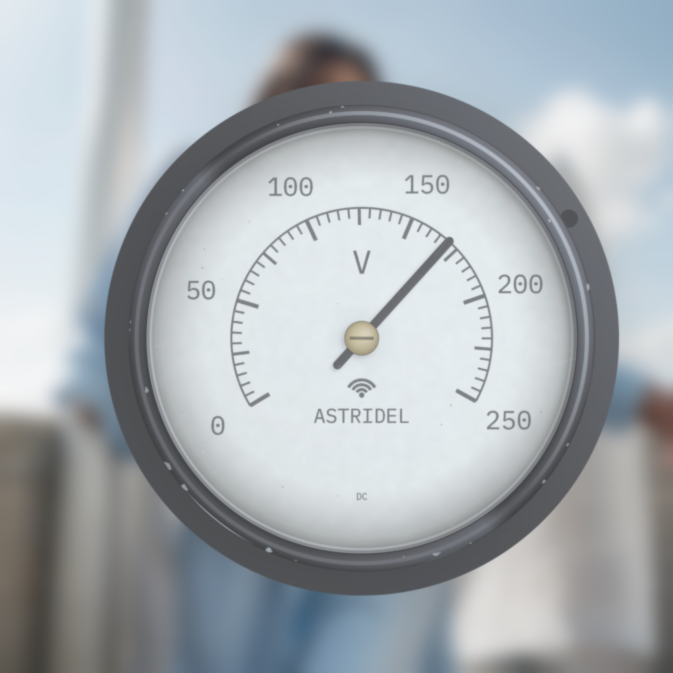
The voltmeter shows 170V
